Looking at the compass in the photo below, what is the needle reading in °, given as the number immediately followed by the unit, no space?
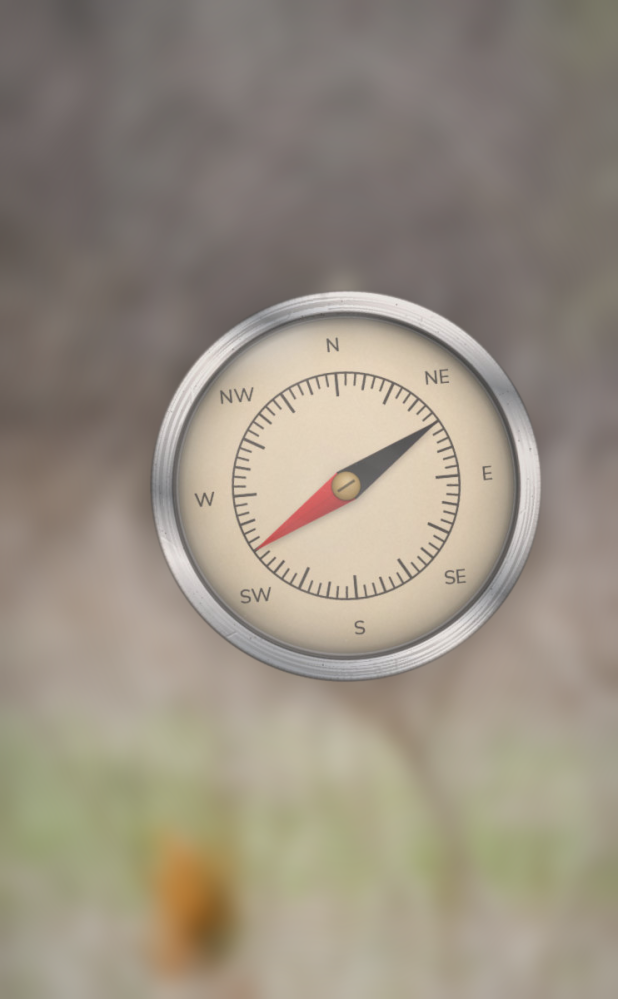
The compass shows 240°
